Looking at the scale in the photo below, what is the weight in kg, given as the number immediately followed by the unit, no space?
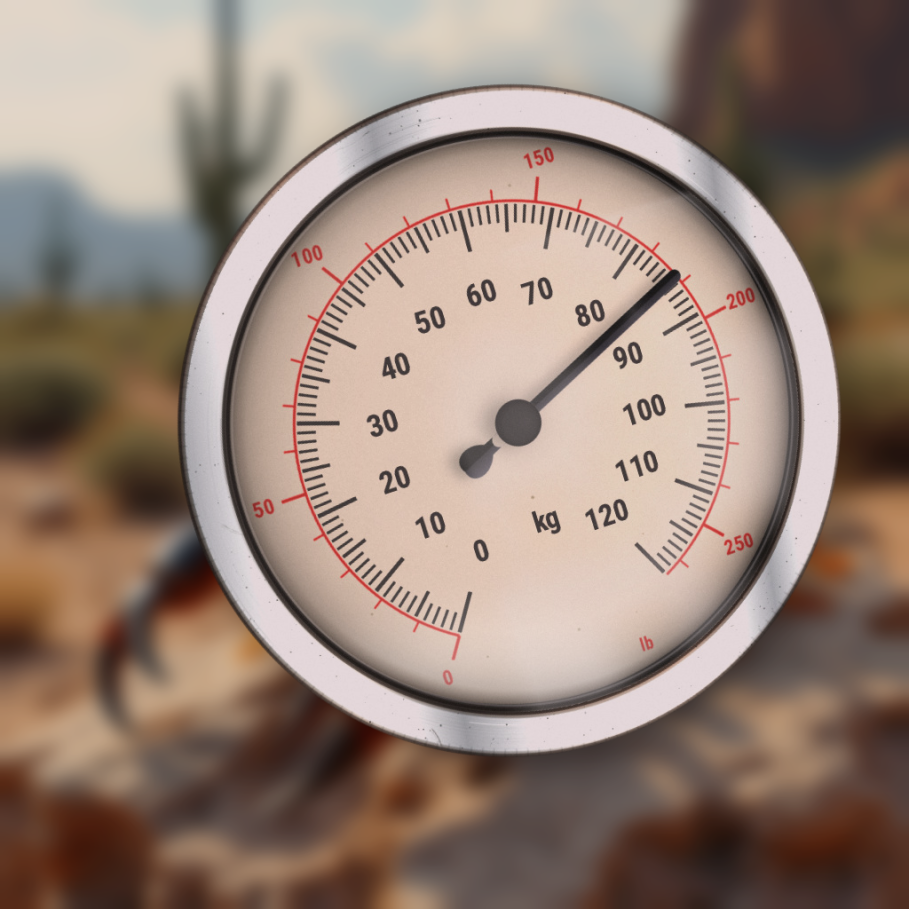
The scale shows 85kg
